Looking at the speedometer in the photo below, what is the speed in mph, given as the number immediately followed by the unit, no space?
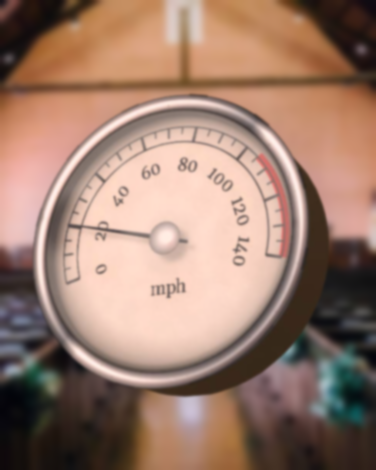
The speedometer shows 20mph
